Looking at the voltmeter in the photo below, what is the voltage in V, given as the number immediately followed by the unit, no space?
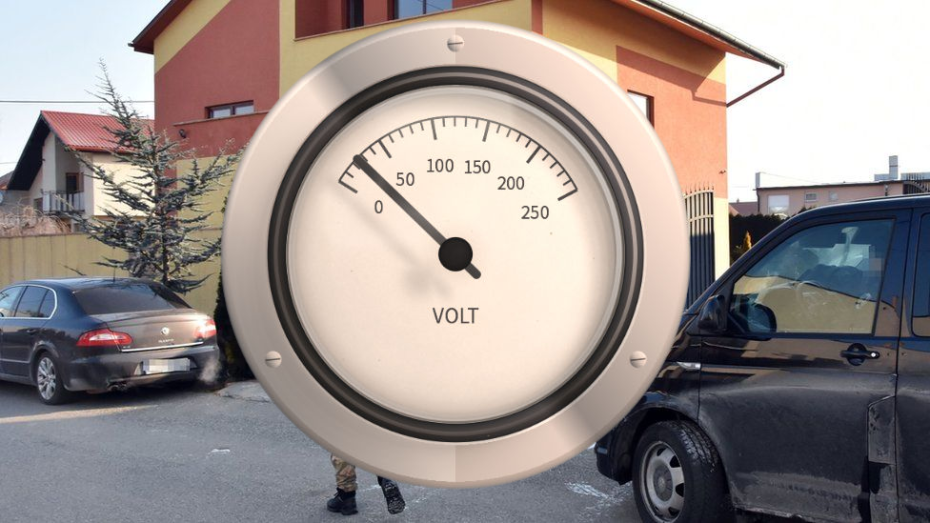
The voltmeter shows 25V
